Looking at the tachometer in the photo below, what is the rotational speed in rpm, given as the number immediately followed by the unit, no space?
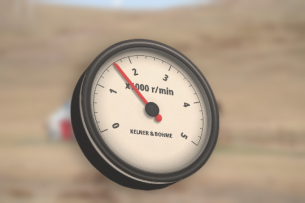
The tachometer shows 1600rpm
